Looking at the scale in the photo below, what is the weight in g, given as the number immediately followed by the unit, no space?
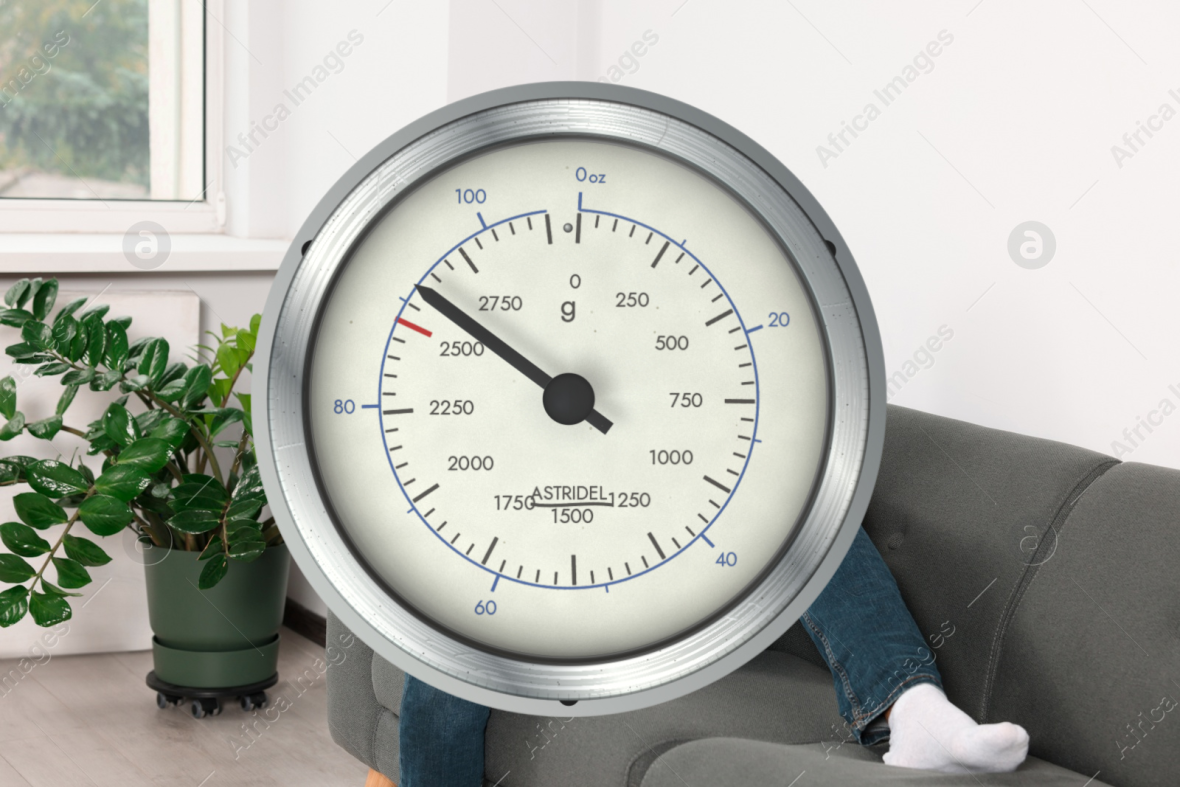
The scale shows 2600g
